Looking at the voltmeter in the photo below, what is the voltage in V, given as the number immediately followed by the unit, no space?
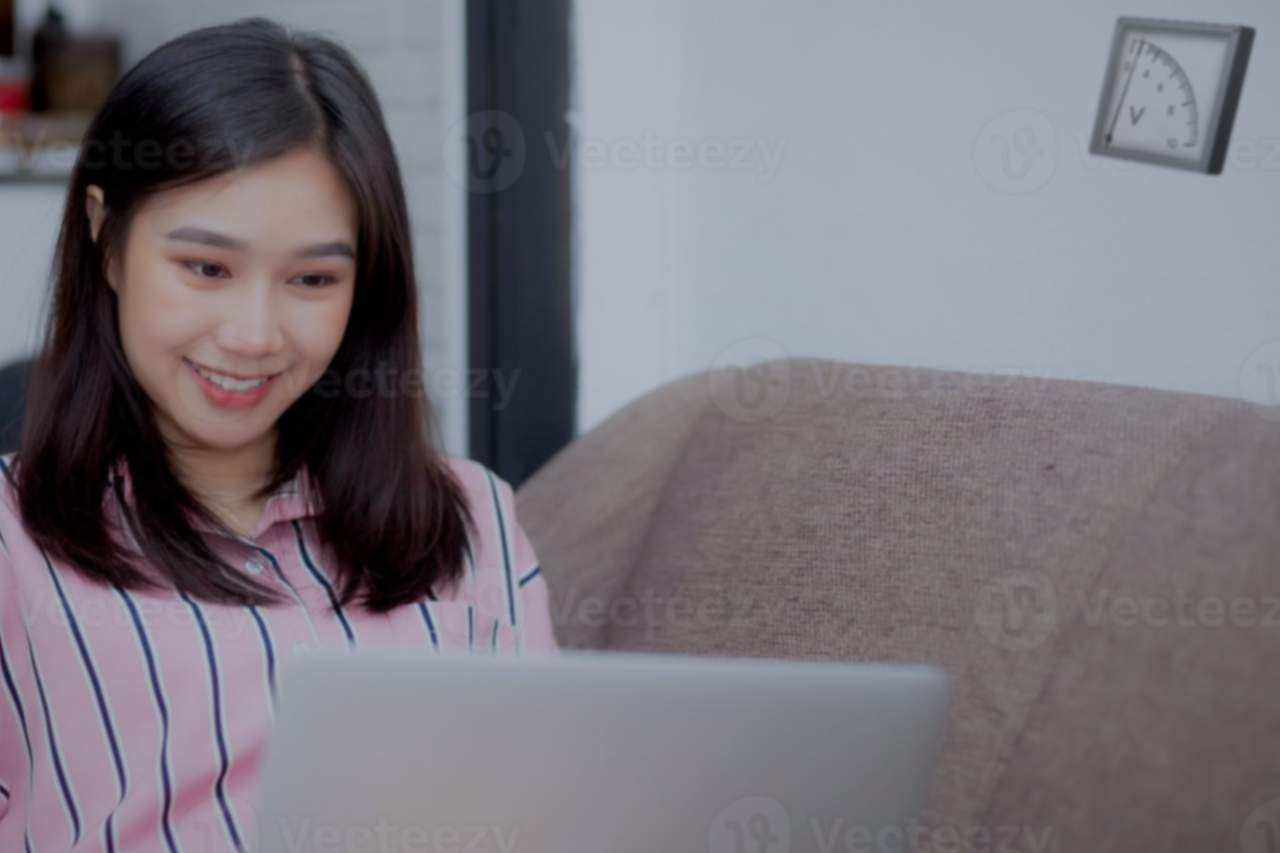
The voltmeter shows 2V
